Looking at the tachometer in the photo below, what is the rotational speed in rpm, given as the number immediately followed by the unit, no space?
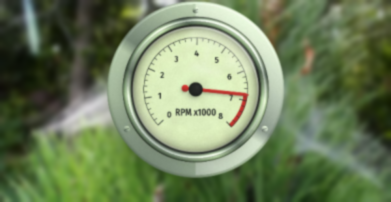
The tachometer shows 6800rpm
